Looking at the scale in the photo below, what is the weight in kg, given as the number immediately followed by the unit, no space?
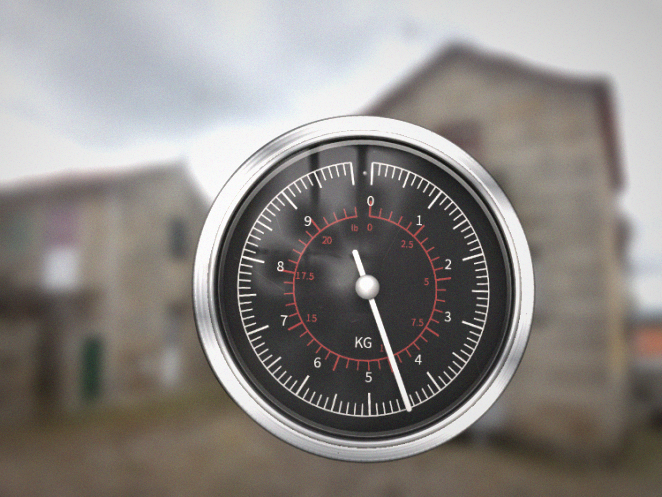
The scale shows 4.5kg
